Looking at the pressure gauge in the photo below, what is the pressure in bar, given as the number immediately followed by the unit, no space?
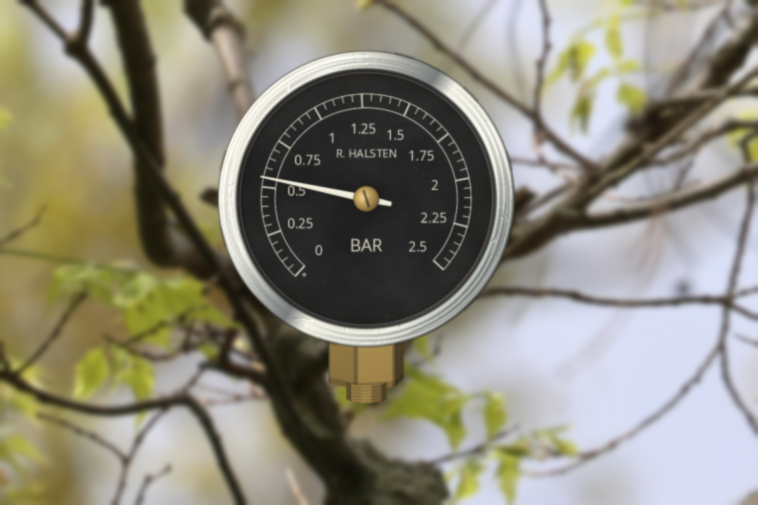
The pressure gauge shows 0.55bar
